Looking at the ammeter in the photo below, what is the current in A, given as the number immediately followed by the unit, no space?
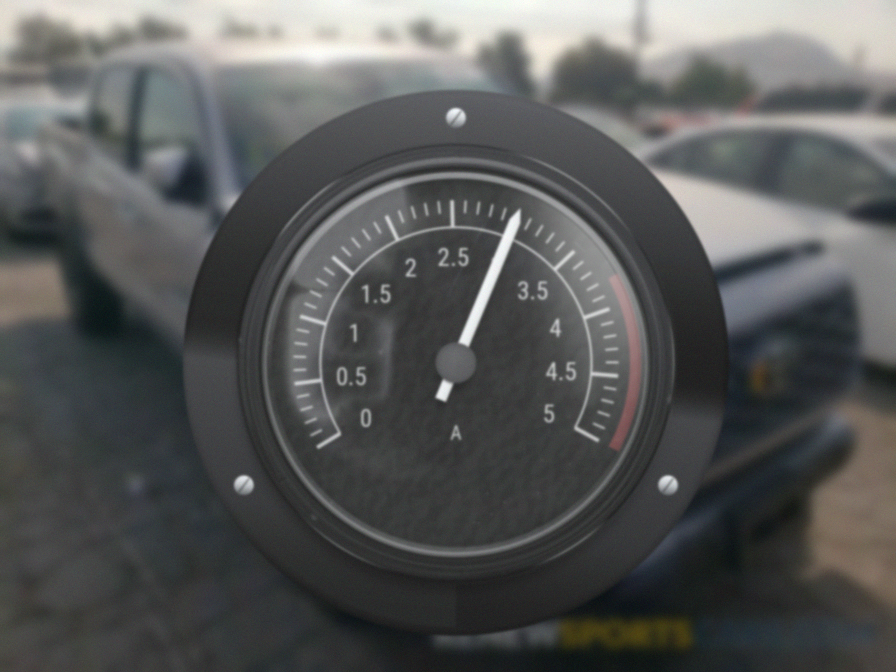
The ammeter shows 3A
